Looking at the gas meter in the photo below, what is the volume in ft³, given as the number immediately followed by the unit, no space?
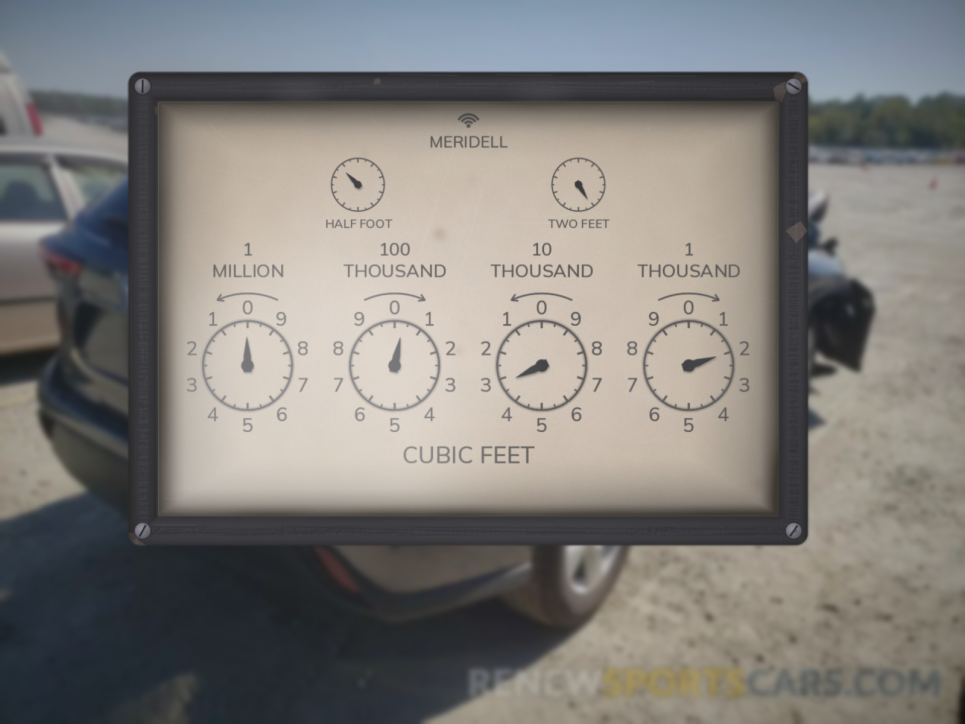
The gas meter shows 3200ft³
